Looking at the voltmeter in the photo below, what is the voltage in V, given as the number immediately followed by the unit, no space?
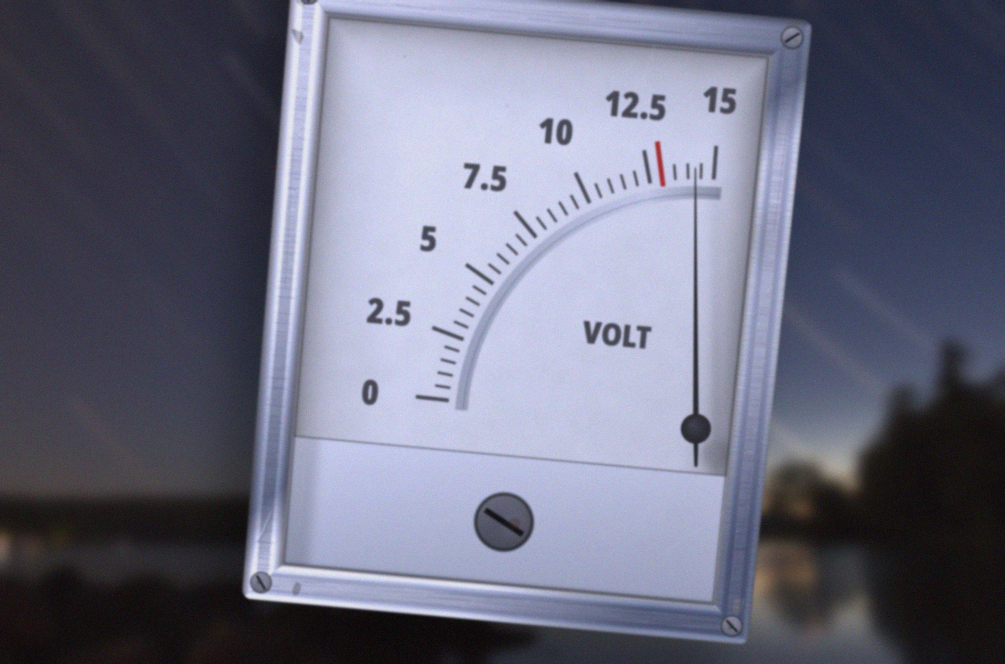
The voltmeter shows 14.25V
